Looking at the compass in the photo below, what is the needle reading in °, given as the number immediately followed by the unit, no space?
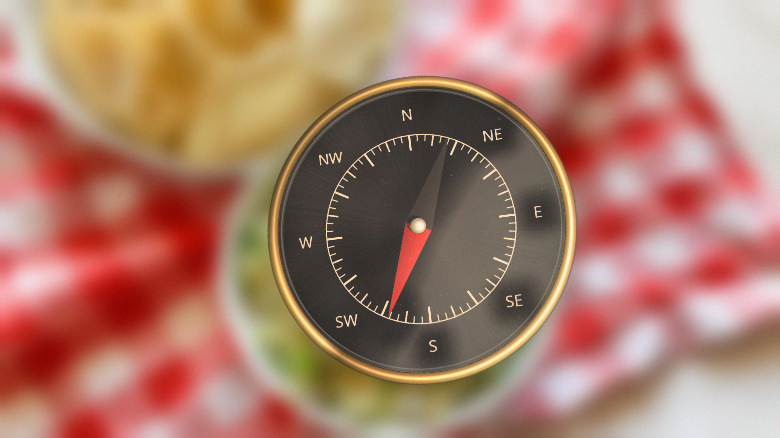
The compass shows 205°
